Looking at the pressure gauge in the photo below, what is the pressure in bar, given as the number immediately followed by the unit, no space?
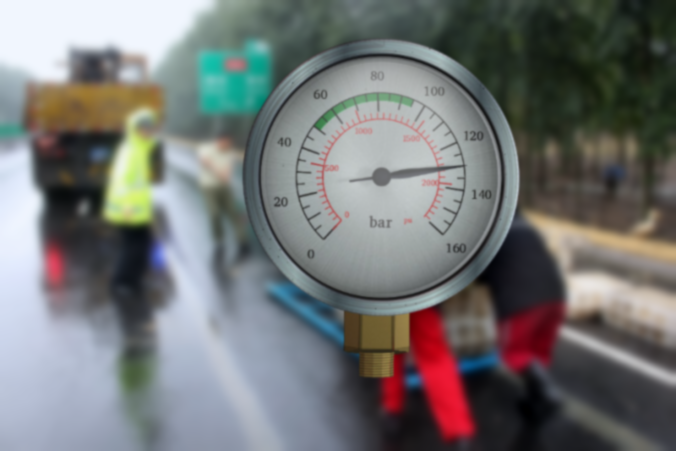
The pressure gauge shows 130bar
